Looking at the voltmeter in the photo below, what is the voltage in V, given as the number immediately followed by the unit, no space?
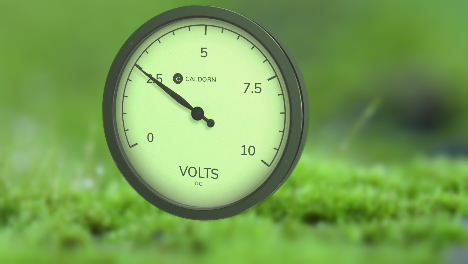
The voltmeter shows 2.5V
